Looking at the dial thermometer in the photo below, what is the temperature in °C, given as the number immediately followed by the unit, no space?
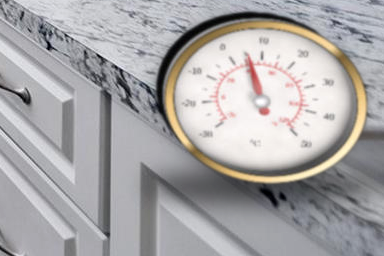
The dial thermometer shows 5°C
